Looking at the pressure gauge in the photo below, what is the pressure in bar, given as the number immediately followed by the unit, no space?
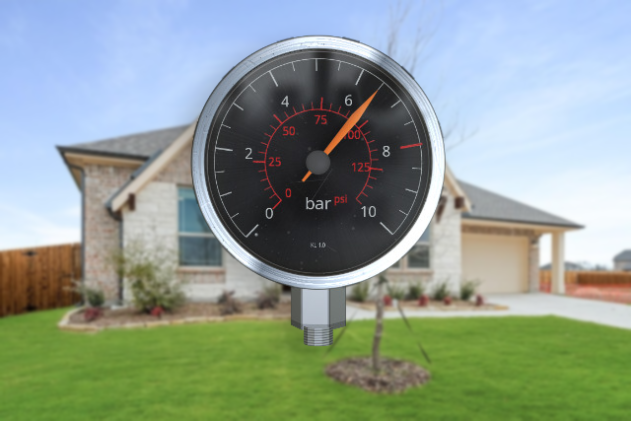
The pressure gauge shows 6.5bar
